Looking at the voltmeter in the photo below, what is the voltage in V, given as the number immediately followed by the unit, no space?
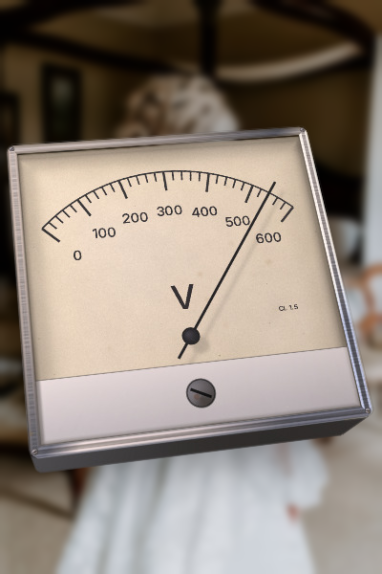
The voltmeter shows 540V
